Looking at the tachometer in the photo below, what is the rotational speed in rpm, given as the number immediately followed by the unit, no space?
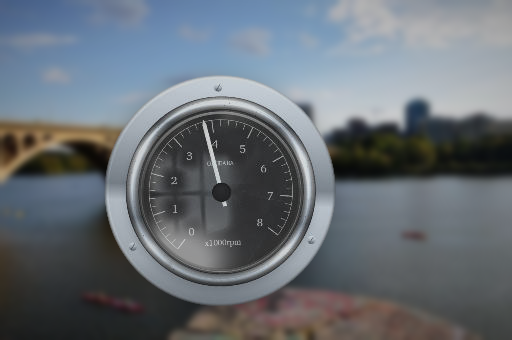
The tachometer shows 3800rpm
